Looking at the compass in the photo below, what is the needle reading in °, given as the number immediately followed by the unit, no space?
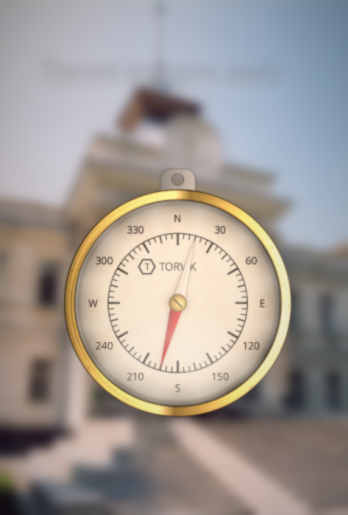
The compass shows 195°
